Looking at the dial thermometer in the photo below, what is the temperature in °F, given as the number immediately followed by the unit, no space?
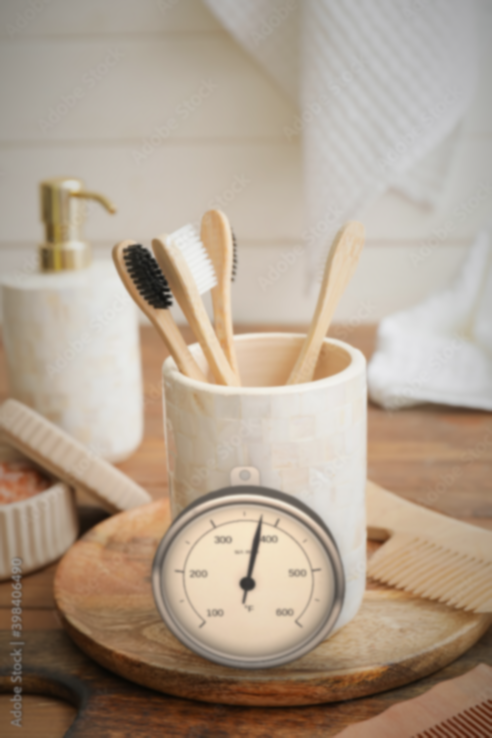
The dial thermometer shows 375°F
